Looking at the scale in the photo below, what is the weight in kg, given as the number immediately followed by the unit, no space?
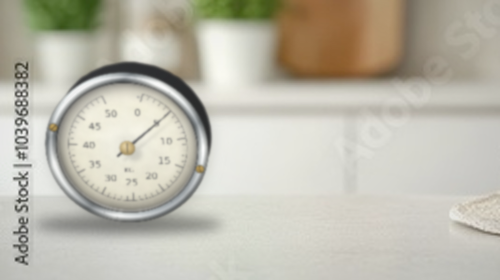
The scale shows 5kg
